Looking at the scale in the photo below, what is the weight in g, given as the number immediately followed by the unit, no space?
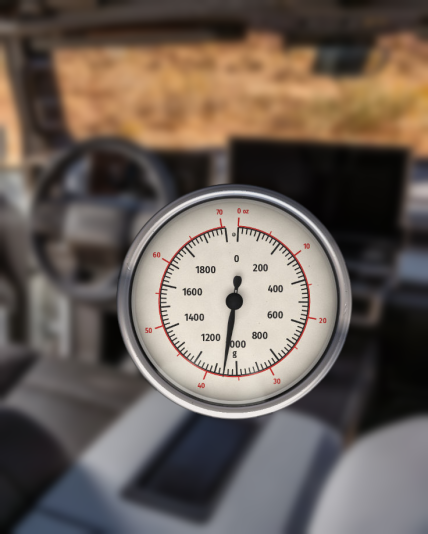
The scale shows 1060g
